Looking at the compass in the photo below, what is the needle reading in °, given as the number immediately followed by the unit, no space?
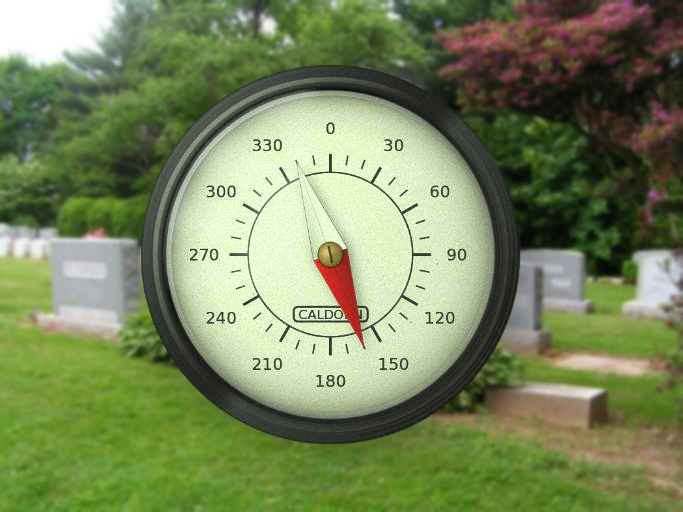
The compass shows 160°
